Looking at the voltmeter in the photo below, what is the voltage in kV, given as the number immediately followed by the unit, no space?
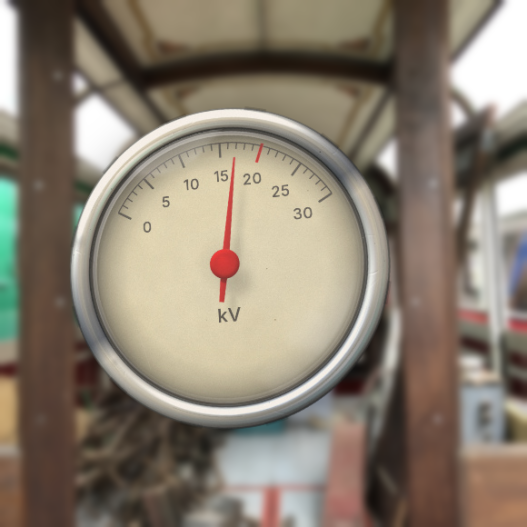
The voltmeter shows 17kV
